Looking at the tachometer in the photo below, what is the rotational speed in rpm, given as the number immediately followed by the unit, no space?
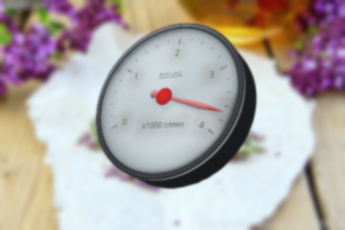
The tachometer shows 3700rpm
